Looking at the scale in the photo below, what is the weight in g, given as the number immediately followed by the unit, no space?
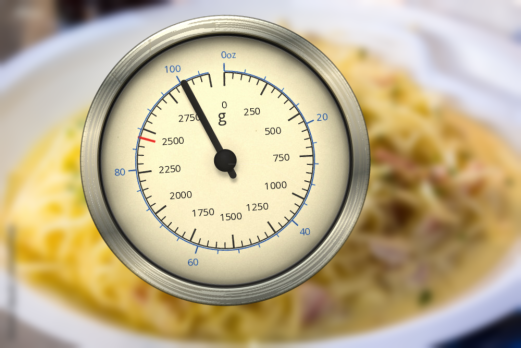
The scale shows 2850g
